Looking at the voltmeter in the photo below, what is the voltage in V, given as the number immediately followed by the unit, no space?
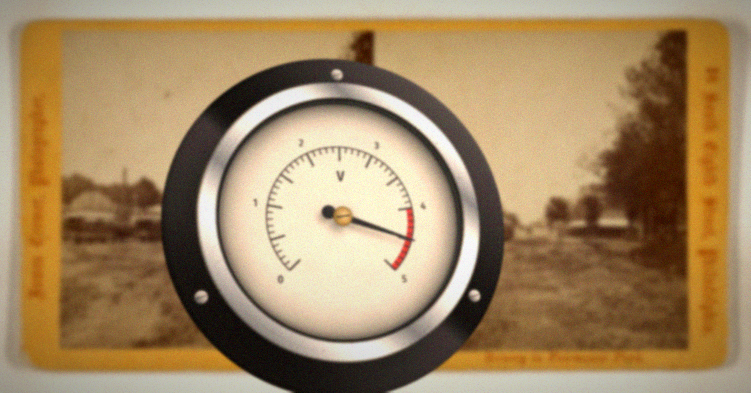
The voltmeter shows 4.5V
